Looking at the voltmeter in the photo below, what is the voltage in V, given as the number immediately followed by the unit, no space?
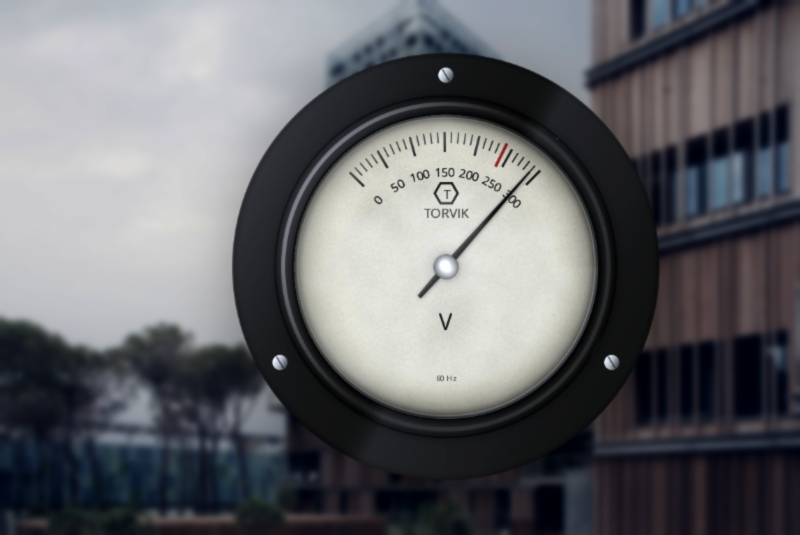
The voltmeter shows 290V
